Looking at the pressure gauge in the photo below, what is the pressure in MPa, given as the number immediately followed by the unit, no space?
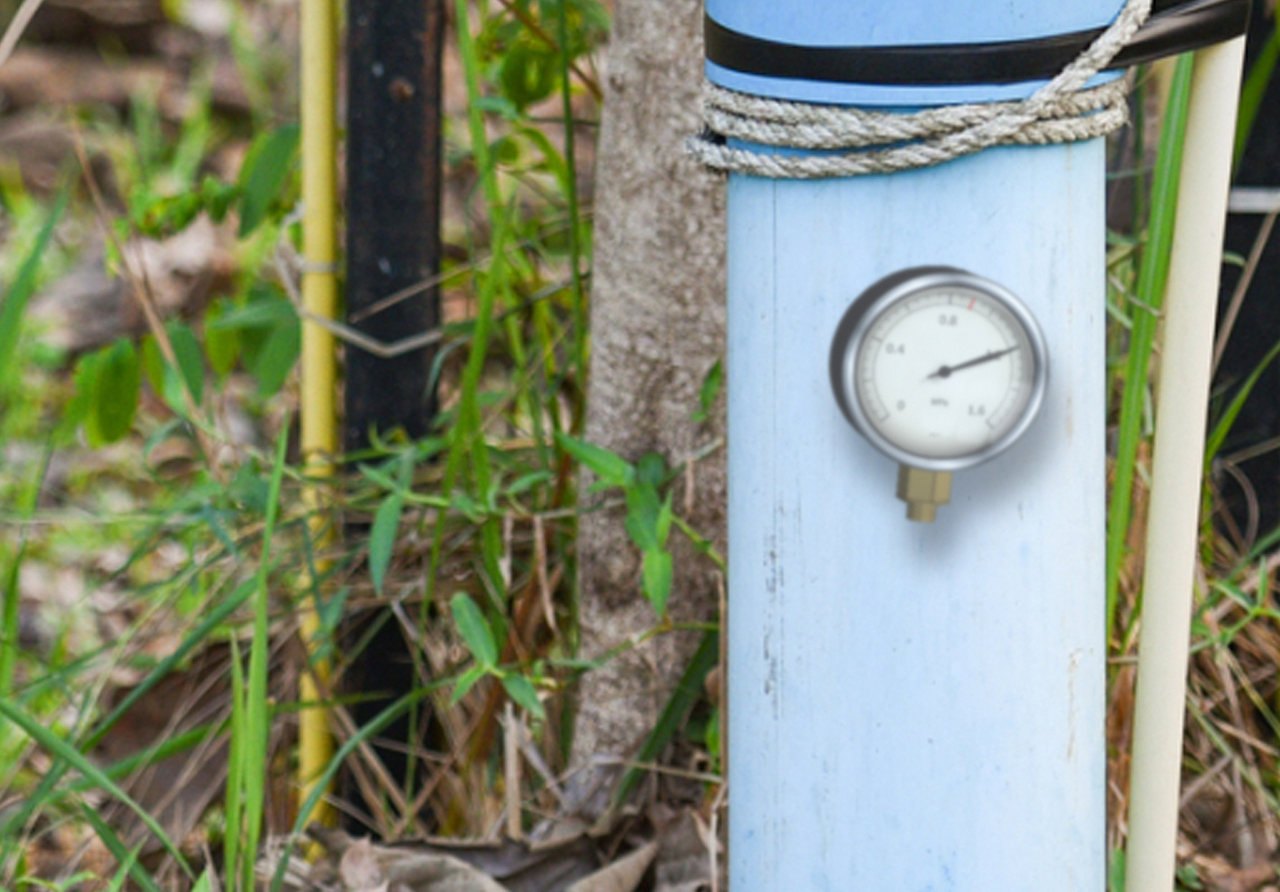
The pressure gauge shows 1.2MPa
